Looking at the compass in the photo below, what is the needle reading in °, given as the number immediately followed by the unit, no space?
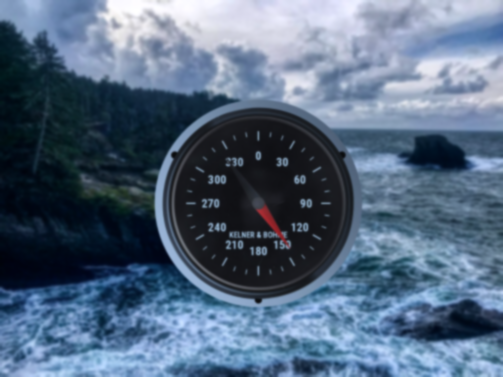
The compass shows 145°
